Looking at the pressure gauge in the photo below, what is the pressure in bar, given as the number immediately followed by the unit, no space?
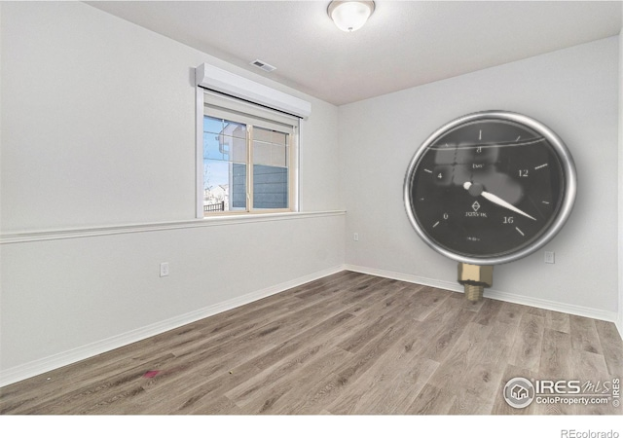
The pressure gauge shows 15bar
